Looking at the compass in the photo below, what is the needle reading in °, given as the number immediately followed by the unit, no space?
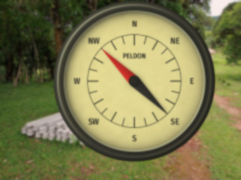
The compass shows 315°
